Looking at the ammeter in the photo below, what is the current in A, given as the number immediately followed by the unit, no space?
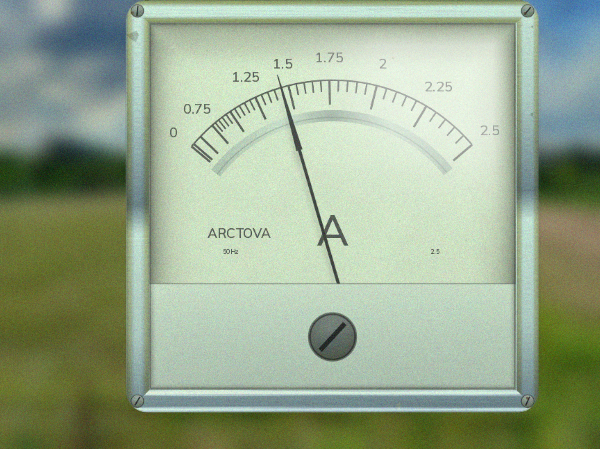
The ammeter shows 1.45A
